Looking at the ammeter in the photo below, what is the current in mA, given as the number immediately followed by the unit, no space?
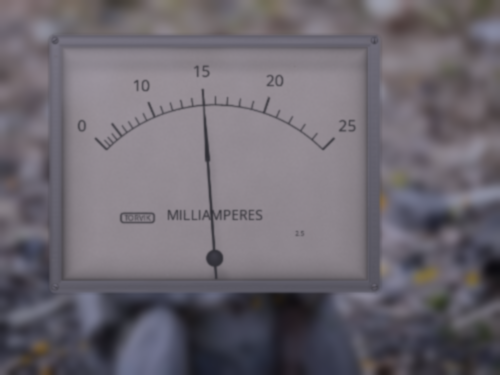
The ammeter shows 15mA
